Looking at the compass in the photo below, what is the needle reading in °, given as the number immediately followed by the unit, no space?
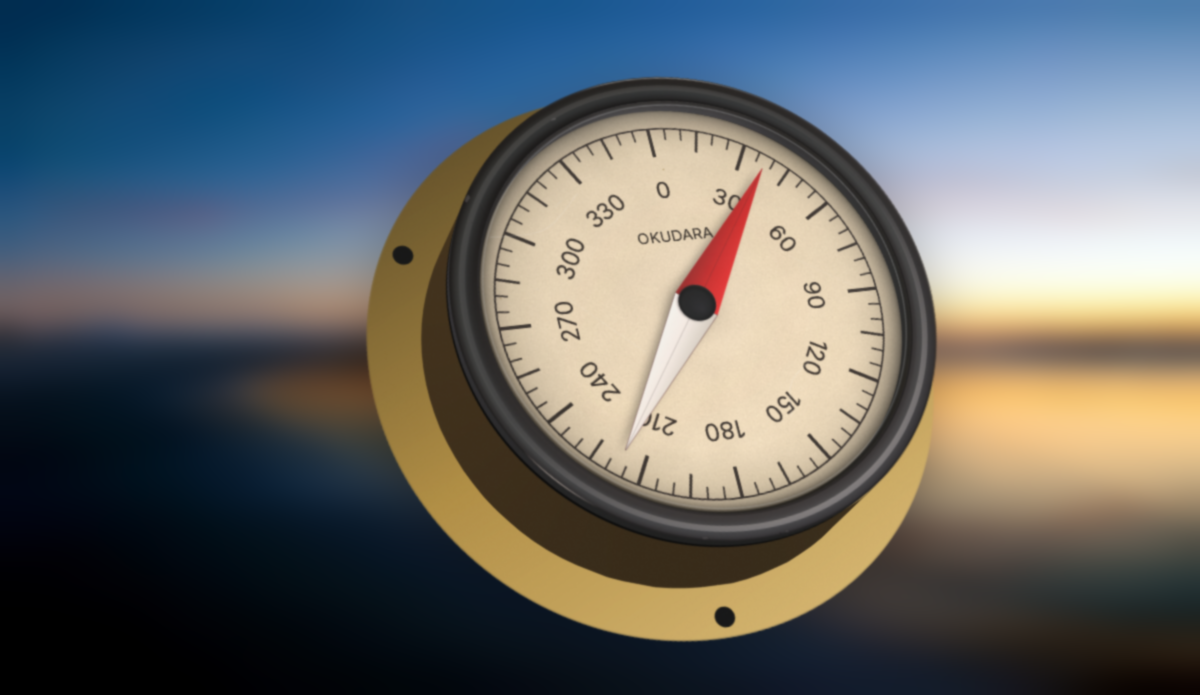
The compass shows 37.5°
